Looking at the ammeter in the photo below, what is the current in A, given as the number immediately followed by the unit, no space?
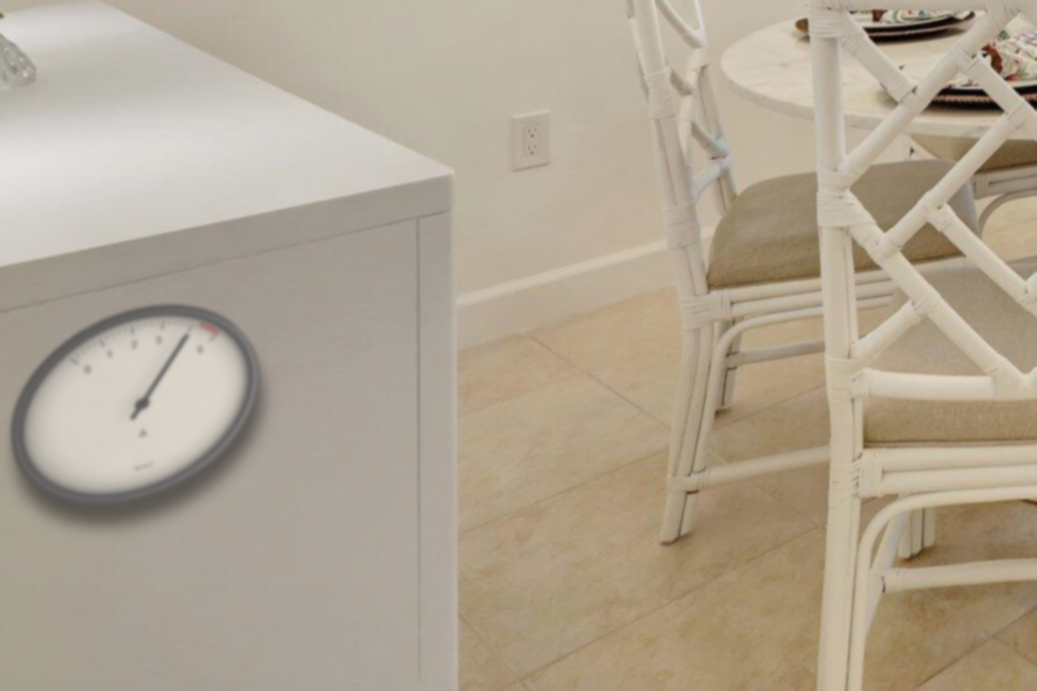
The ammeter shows 4A
